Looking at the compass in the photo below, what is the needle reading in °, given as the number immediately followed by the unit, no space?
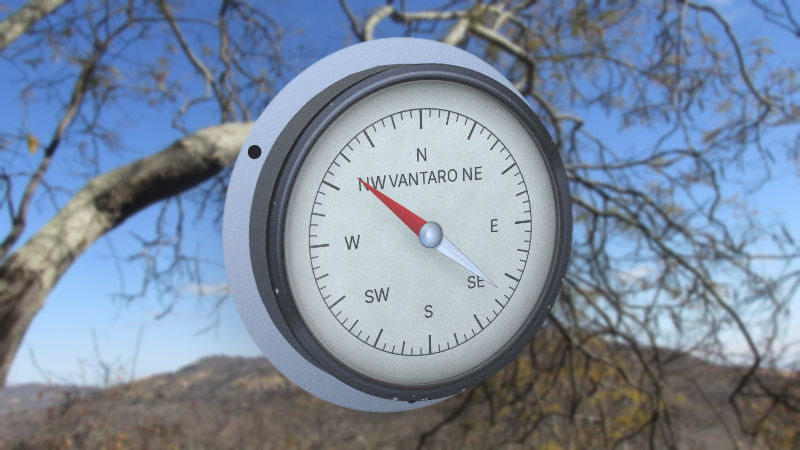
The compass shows 310°
